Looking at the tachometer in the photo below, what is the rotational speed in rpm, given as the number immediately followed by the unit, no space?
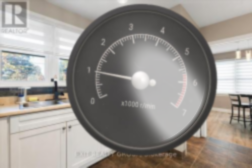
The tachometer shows 1000rpm
